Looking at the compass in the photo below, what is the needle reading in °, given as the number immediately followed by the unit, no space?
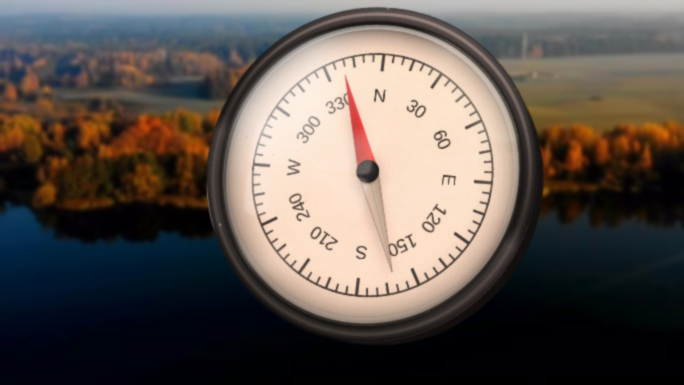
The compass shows 340°
